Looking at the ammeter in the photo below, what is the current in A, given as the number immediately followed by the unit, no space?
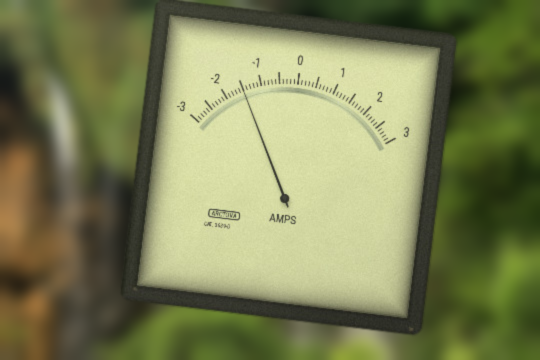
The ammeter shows -1.5A
